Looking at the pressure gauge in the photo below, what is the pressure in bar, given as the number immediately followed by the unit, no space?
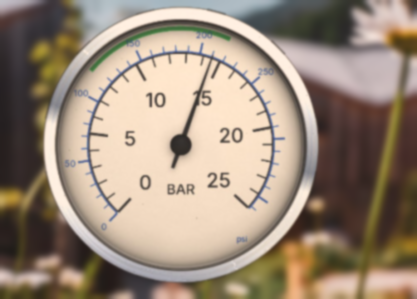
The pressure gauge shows 14.5bar
